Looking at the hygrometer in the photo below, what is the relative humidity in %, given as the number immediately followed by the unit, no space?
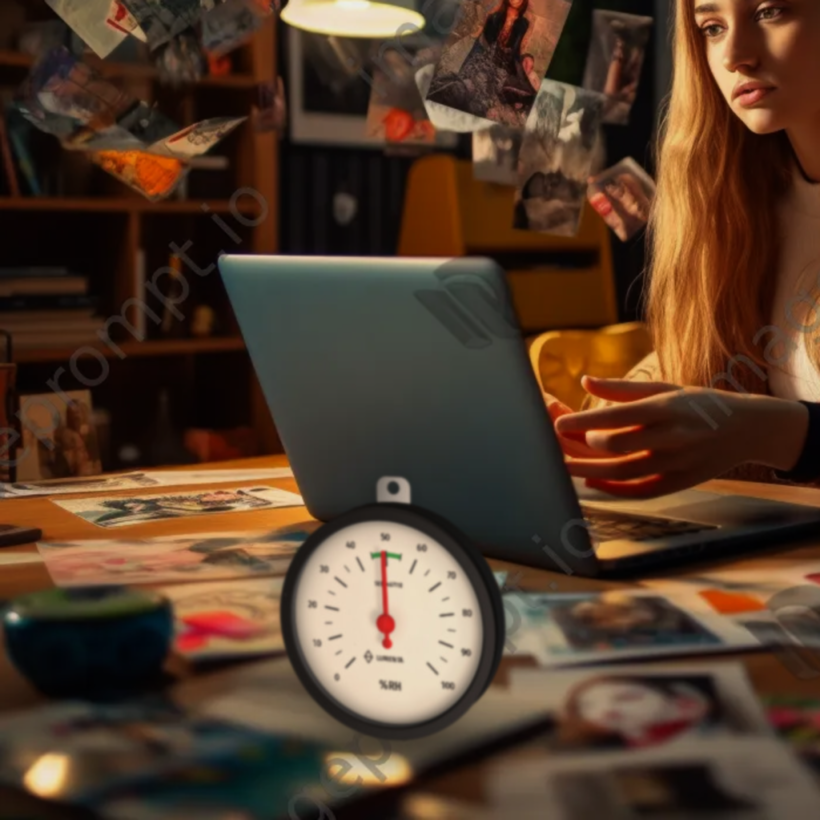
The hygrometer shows 50%
